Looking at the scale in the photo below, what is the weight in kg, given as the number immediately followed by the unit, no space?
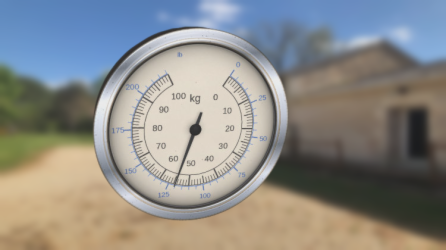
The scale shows 55kg
